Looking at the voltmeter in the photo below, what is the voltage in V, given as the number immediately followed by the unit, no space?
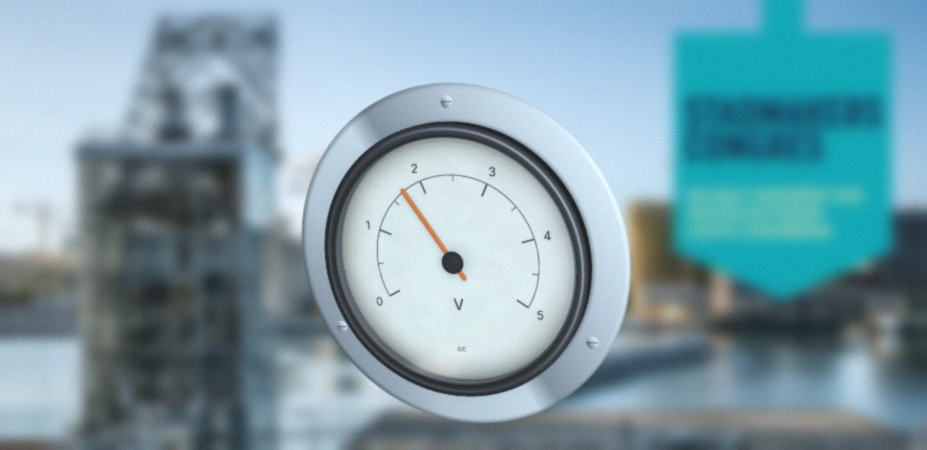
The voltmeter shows 1.75V
